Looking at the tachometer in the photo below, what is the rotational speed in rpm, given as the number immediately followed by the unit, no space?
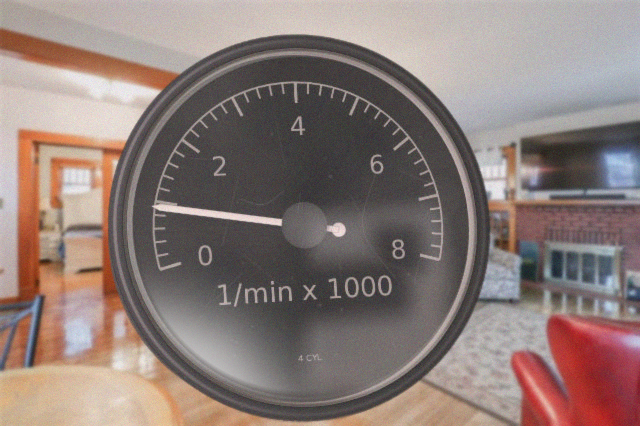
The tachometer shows 900rpm
